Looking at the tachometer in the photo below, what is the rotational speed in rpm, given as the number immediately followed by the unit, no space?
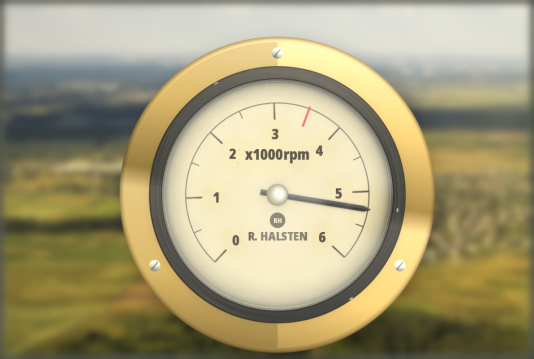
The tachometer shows 5250rpm
